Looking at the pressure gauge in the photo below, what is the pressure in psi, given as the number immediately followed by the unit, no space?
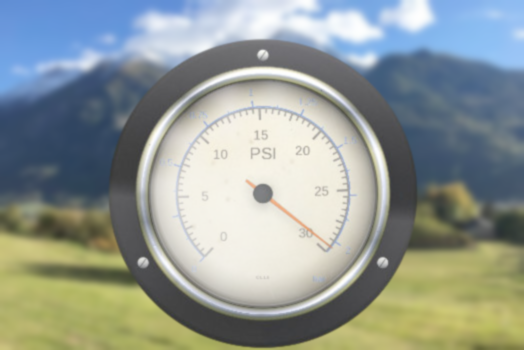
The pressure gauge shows 29.5psi
